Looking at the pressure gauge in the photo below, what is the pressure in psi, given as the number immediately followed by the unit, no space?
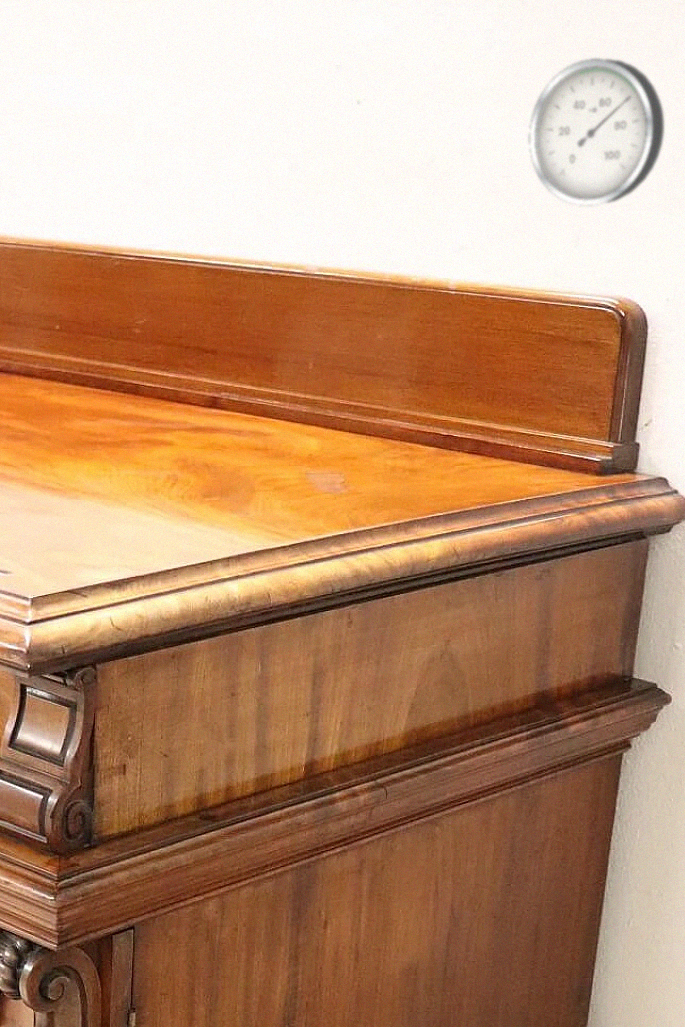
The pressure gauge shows 70psi
